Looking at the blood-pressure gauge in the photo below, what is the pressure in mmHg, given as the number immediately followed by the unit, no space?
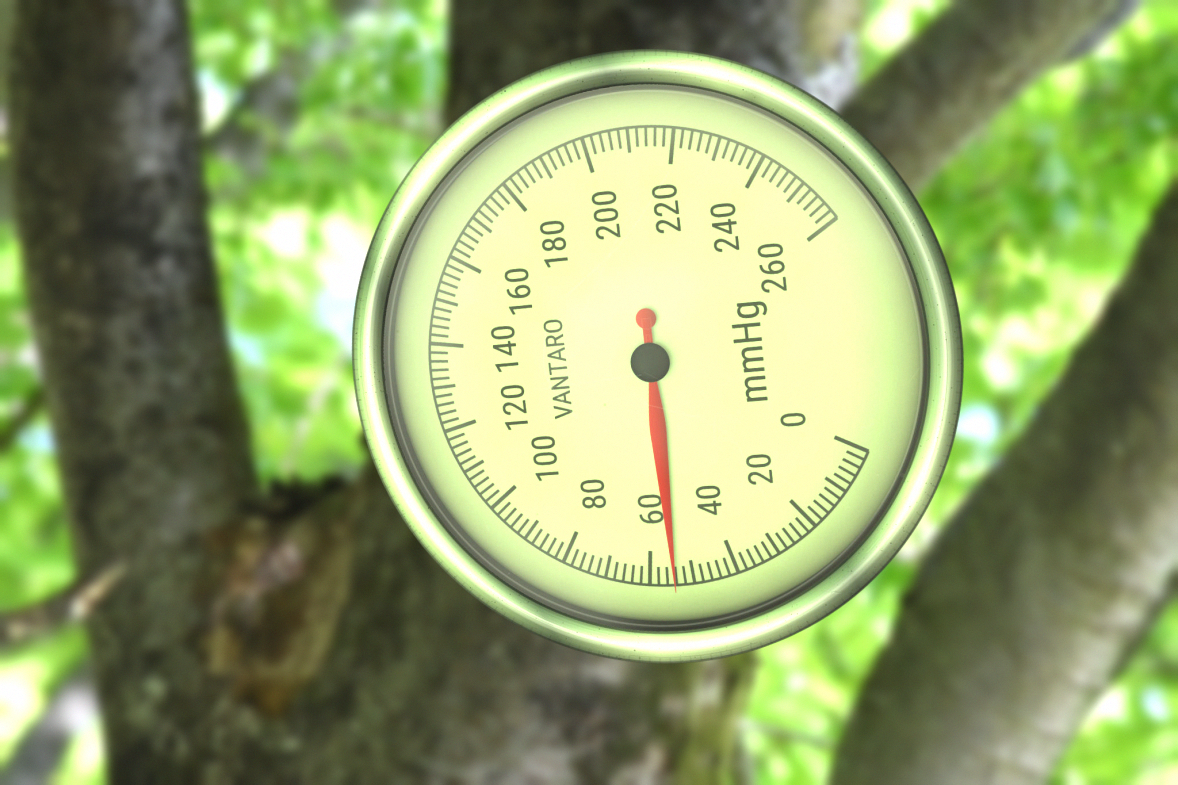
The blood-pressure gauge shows 54mmHg
